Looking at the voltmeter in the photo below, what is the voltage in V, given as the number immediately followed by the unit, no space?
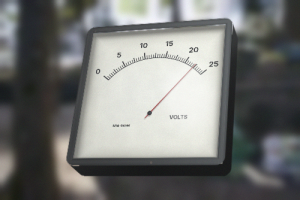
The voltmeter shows 22.5V
